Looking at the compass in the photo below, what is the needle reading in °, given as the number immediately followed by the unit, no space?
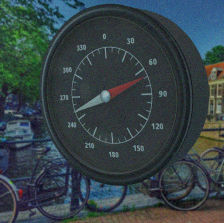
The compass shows 70°
